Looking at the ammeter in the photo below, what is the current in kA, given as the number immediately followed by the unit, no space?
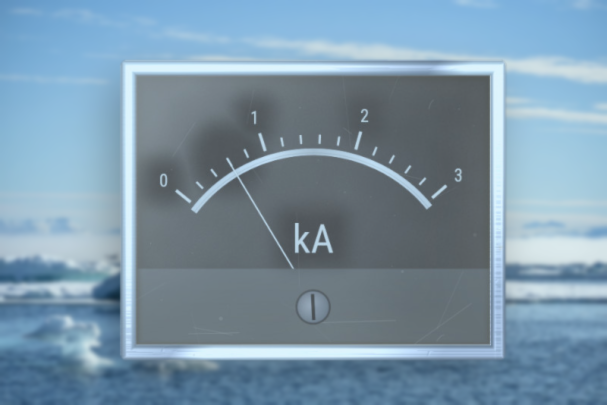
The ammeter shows 0.6kA
